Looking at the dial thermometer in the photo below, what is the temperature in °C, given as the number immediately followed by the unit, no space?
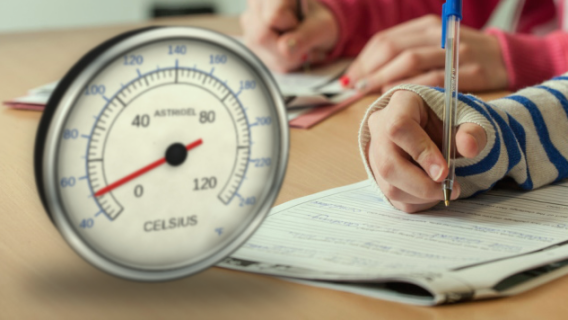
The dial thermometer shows 10°C
